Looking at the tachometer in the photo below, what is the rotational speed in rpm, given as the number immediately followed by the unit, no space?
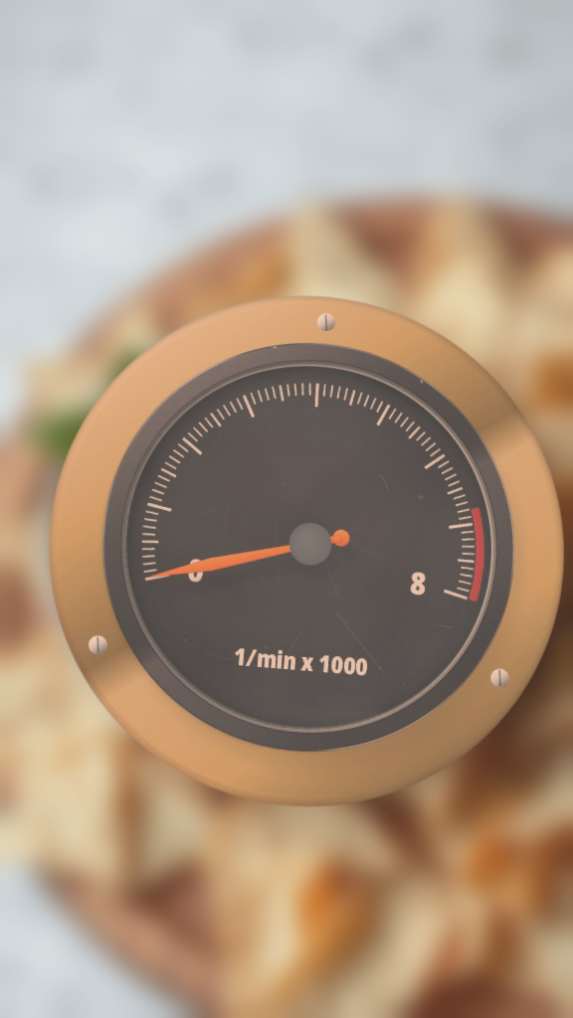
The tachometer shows 0rpm
